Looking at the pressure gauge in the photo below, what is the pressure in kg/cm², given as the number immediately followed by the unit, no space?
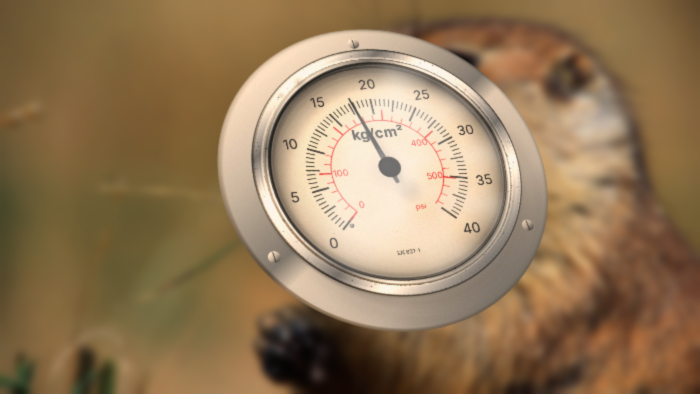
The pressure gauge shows 17.5kg/cm²
